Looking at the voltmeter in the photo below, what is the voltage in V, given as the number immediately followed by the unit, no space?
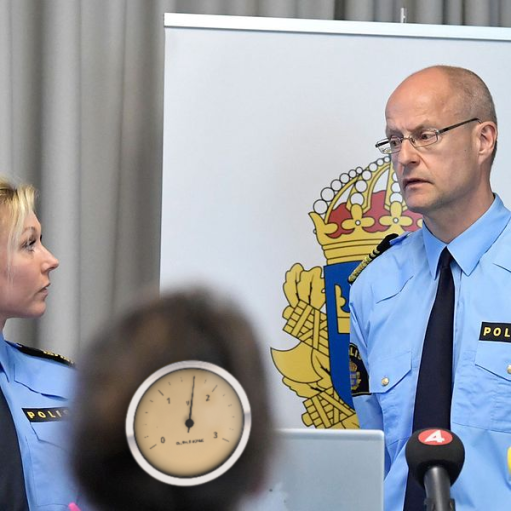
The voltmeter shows 1.6V
